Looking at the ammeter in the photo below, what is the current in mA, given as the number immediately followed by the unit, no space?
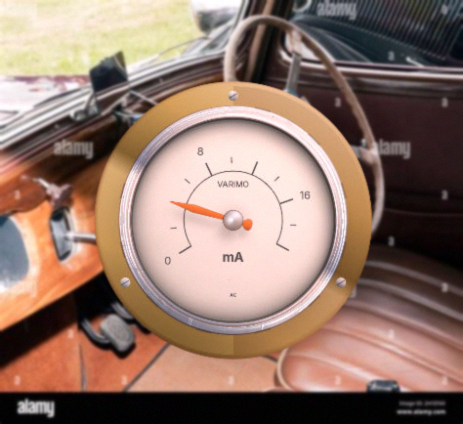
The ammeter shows 4mA
